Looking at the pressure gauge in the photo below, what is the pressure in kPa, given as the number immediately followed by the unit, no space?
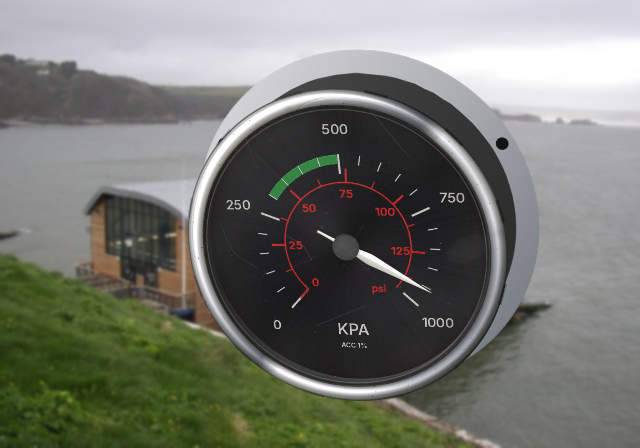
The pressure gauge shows 950kPa
